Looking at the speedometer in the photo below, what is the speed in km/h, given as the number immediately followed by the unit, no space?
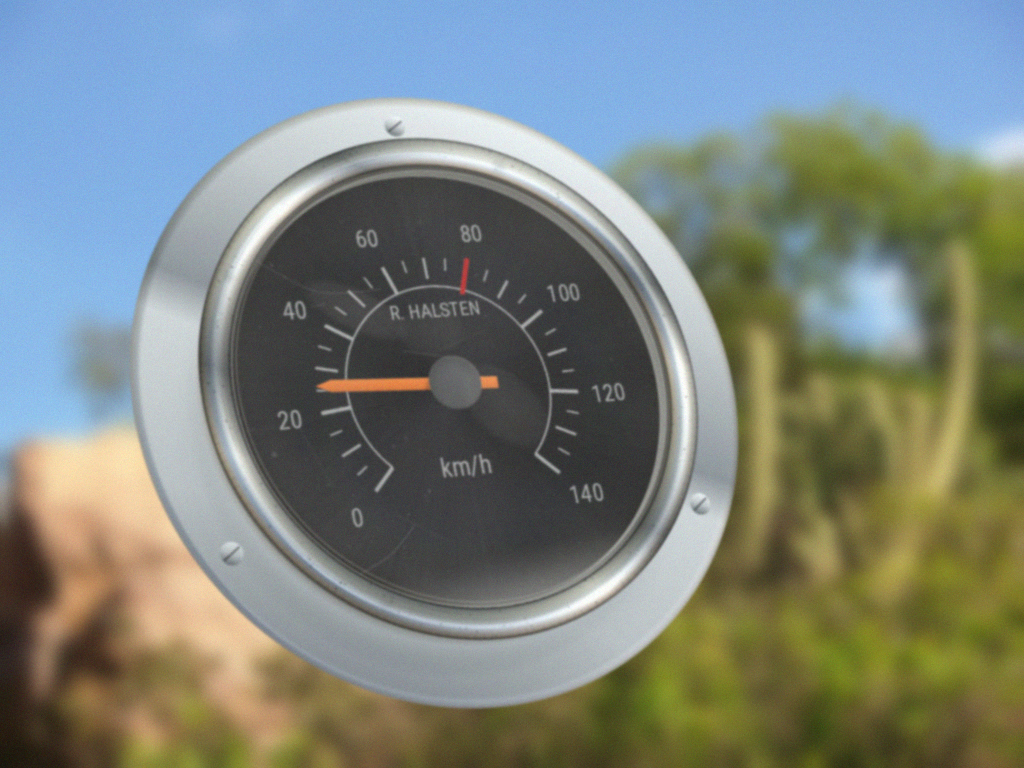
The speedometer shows 25km/h
